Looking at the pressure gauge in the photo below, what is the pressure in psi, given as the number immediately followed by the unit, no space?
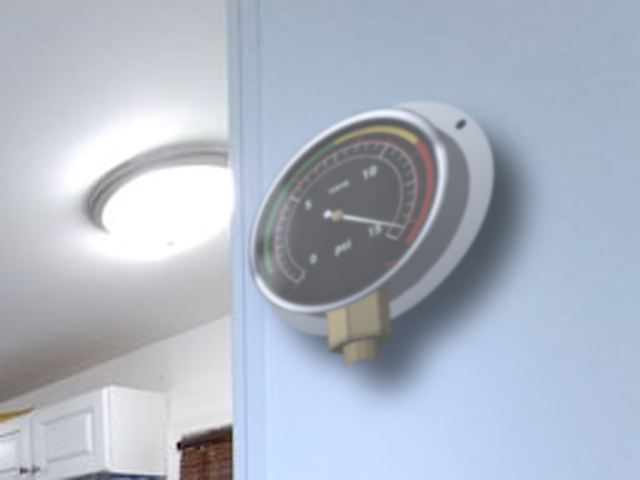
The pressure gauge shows 14.5psi
